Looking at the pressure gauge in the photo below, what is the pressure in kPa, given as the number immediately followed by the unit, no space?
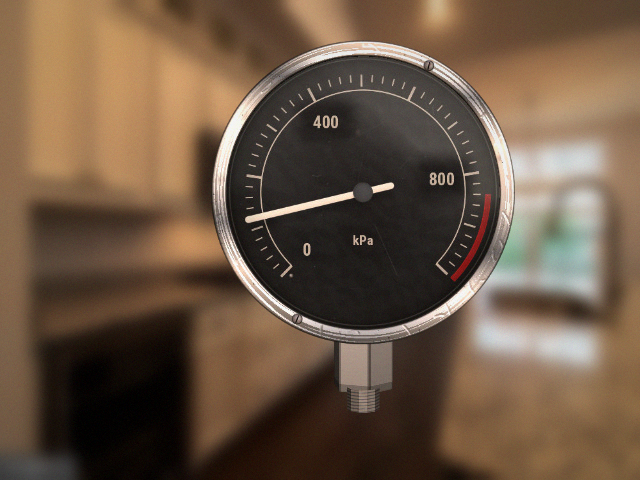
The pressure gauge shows 120kPa
